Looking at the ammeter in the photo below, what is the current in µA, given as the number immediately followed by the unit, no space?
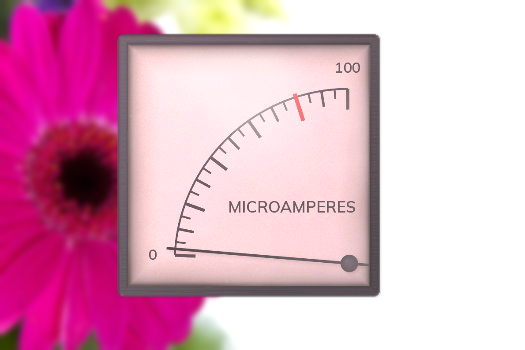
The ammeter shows 2.5µA
